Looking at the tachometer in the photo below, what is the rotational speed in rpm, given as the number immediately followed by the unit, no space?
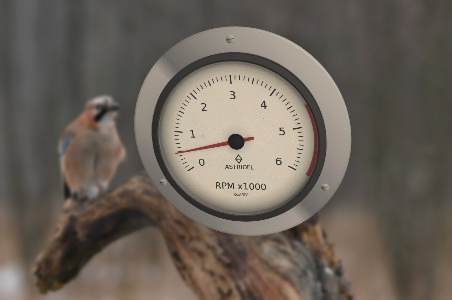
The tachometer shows 500rpm
